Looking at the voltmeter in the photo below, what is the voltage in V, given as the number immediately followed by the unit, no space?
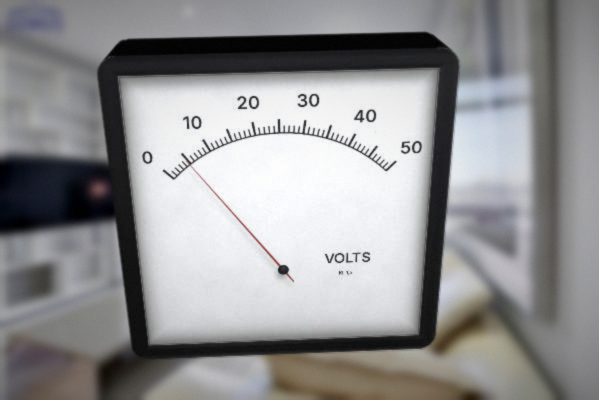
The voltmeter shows 5V
